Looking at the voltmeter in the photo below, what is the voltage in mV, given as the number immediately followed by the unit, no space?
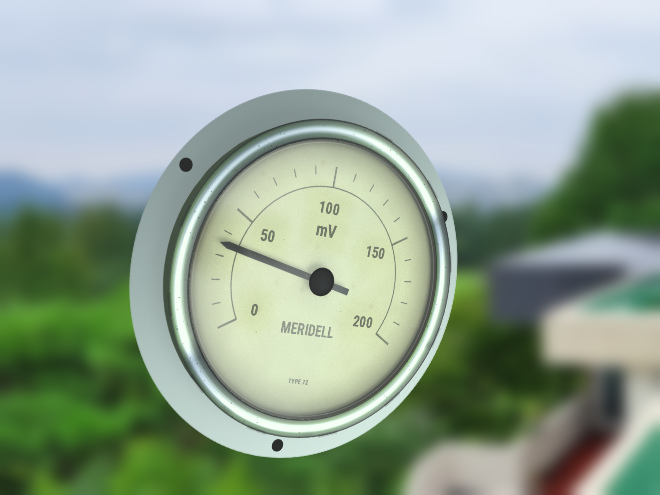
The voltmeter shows 35mV
